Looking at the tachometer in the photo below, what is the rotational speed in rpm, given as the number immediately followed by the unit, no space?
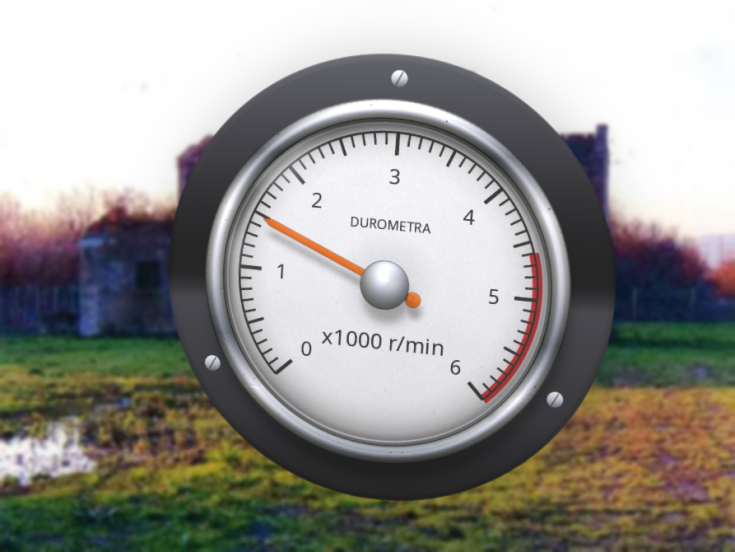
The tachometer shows 1500rpm
